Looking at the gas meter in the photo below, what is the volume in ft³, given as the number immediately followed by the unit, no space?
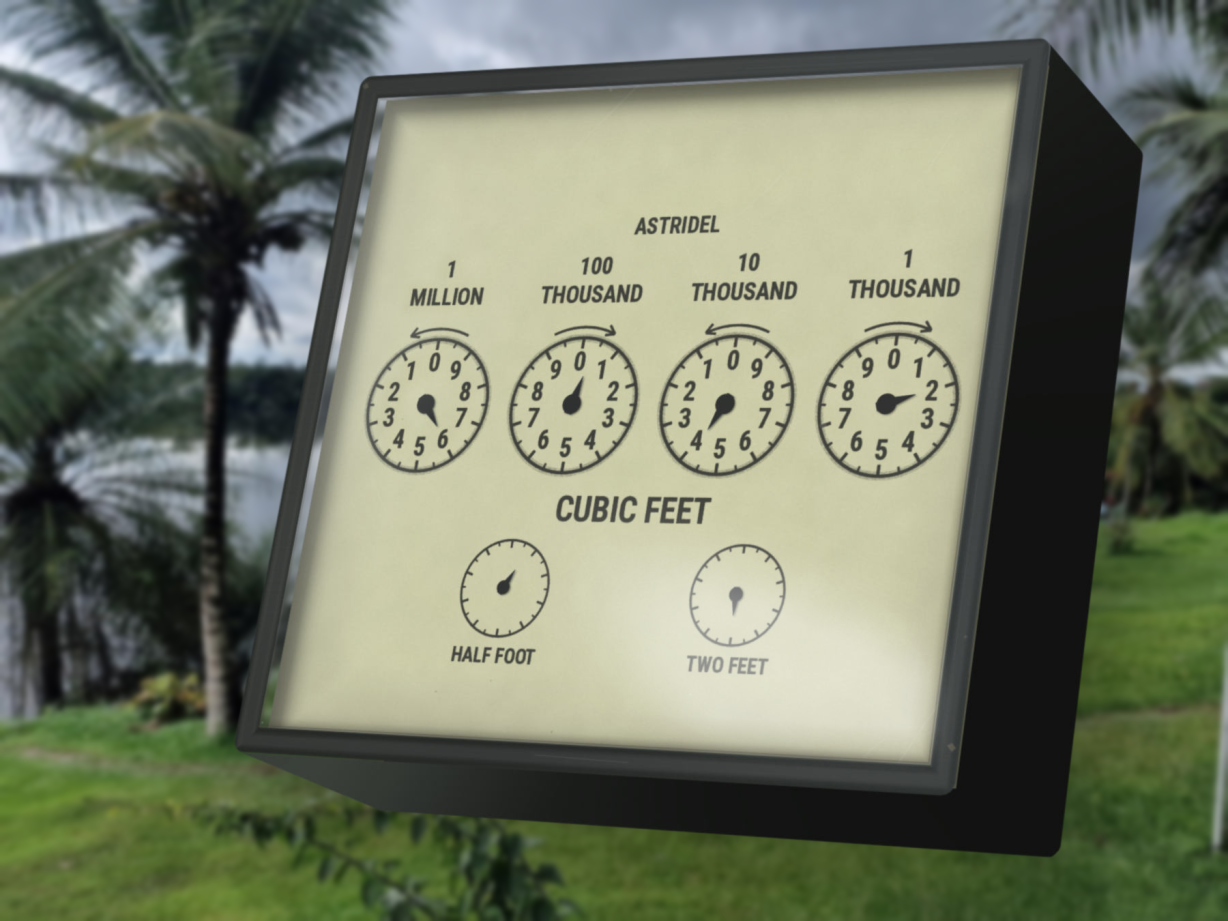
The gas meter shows 604200ft³
